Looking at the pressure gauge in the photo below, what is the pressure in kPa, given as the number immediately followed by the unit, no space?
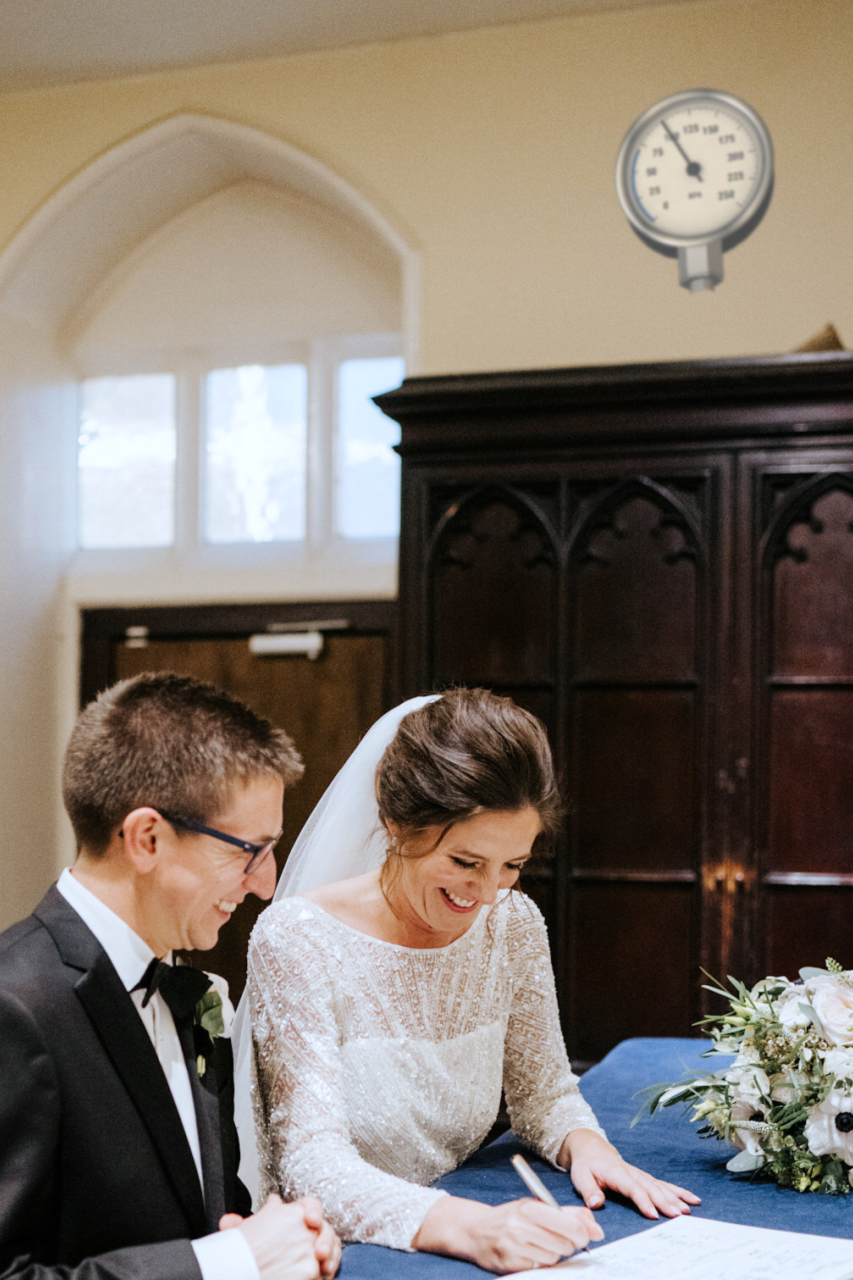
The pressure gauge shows 100kPa
